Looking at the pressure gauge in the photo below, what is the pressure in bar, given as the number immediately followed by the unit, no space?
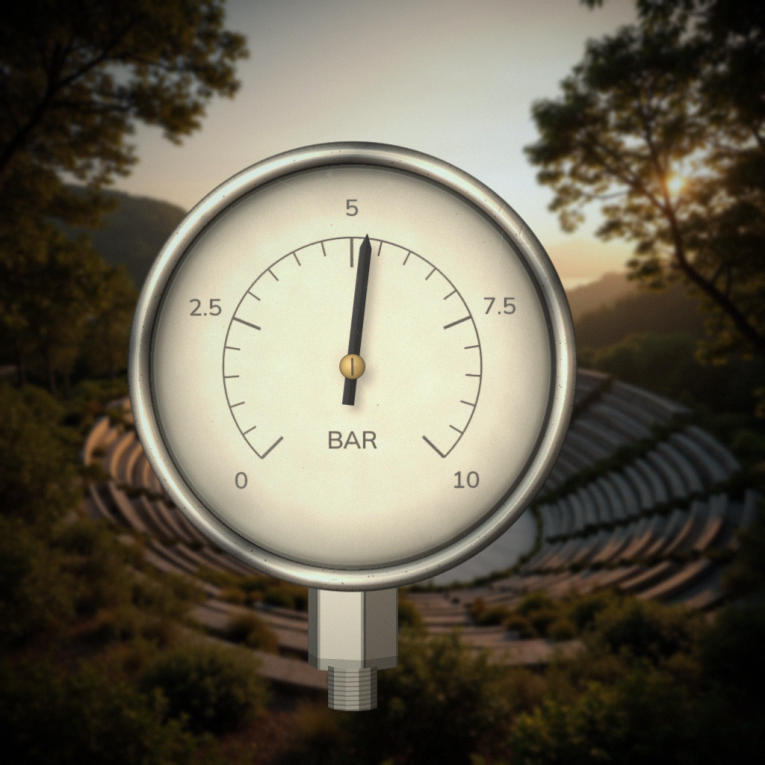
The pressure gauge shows 5.25bar
